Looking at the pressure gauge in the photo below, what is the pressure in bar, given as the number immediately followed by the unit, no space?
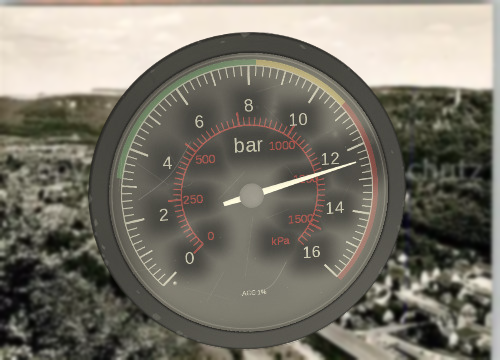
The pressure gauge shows 12.4bar
